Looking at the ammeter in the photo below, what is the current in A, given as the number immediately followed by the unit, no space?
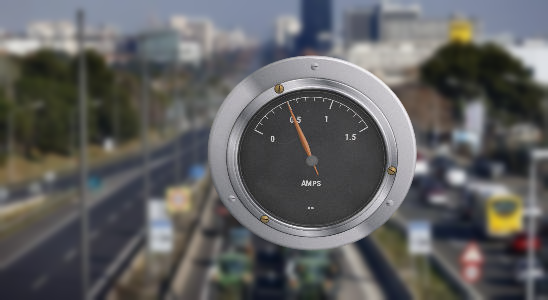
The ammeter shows 0.5A
